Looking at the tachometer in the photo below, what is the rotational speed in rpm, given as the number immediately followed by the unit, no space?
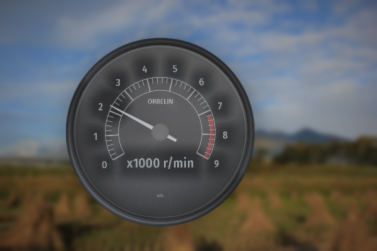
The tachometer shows 2200rpm
